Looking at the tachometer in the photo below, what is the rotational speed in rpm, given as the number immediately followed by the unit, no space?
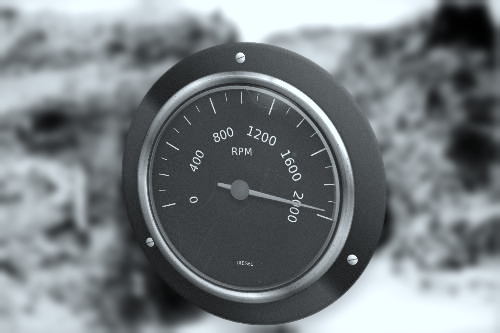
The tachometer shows 1950rpm
